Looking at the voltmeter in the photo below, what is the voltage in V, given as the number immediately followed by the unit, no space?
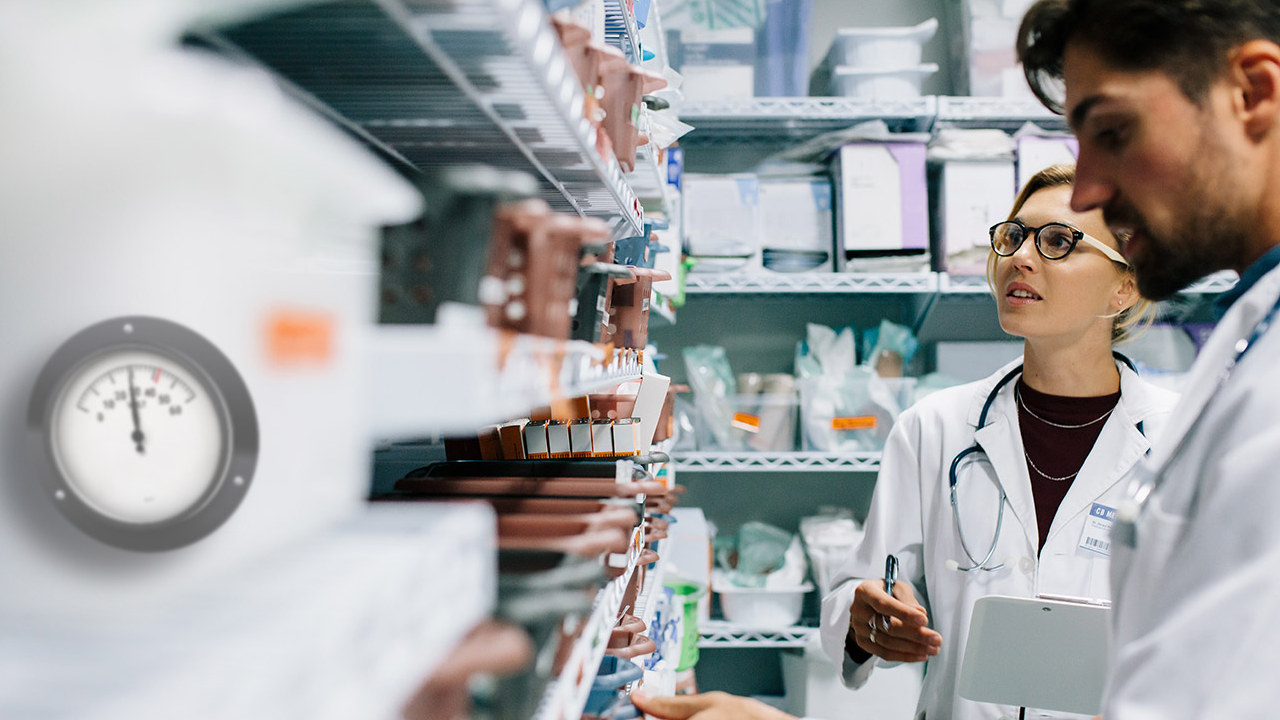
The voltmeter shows 30V
